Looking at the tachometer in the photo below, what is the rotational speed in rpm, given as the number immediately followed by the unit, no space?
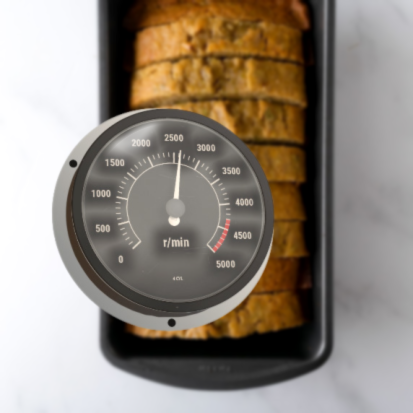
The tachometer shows 2600rpm
